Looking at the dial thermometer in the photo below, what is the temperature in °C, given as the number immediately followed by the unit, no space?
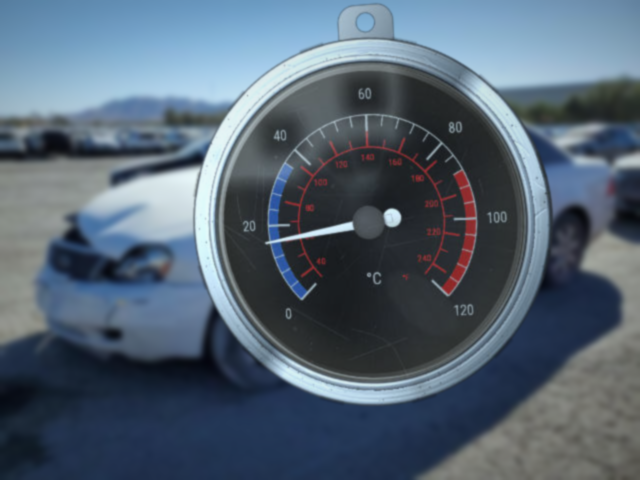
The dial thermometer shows 16°C
